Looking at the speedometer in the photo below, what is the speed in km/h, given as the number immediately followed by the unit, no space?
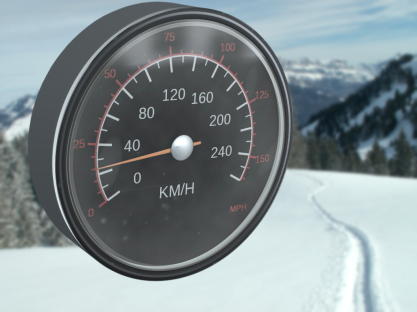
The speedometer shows 25km/h
